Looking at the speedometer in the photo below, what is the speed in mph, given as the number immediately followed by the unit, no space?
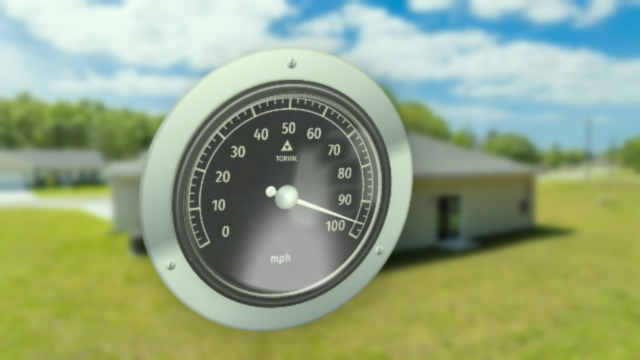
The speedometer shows 96mph
